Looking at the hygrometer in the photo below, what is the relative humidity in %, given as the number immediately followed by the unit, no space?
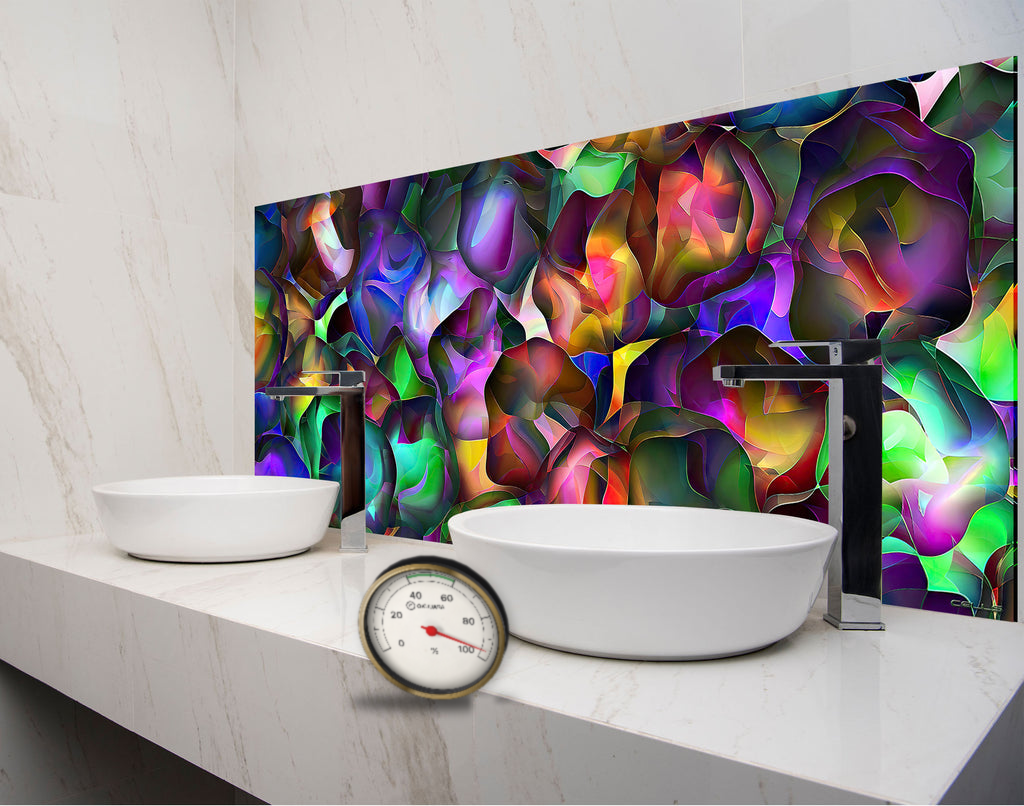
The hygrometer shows 95%
